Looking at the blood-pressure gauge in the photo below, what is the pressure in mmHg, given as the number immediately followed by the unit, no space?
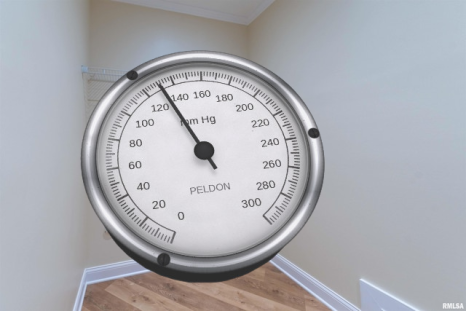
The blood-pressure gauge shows 130mmHg
